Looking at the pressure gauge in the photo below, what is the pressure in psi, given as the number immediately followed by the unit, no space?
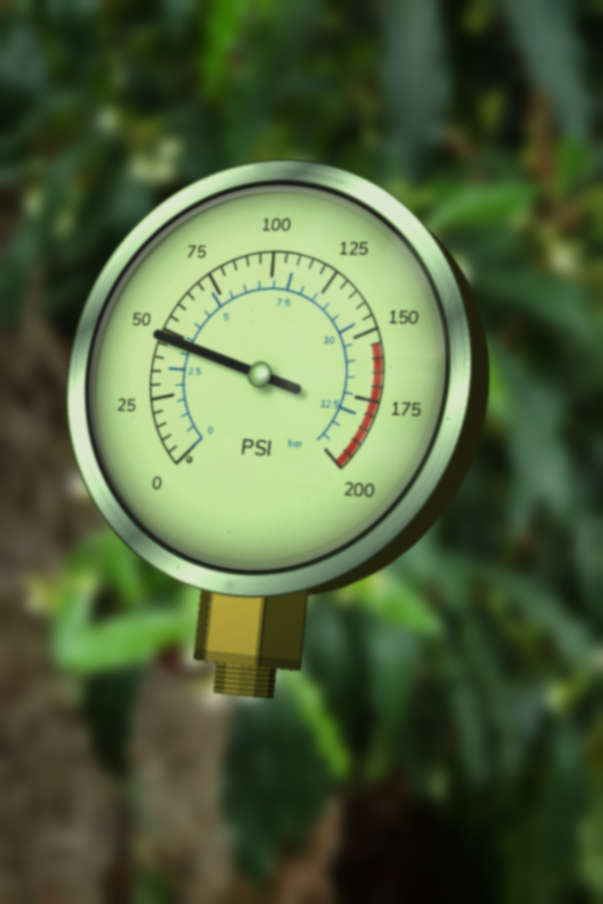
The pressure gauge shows 47.5psi
